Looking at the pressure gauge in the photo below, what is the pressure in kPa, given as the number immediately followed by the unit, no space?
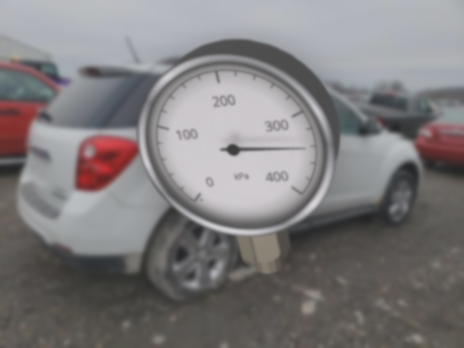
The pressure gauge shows 340kPa
